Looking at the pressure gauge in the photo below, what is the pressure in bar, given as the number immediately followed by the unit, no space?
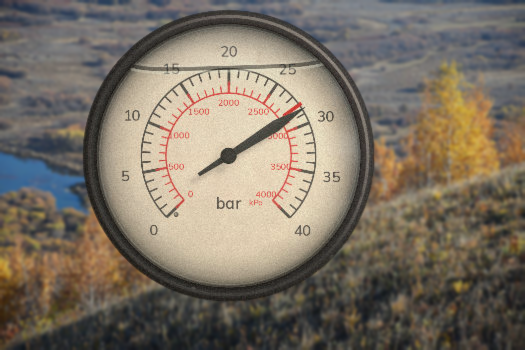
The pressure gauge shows 28.5bar
